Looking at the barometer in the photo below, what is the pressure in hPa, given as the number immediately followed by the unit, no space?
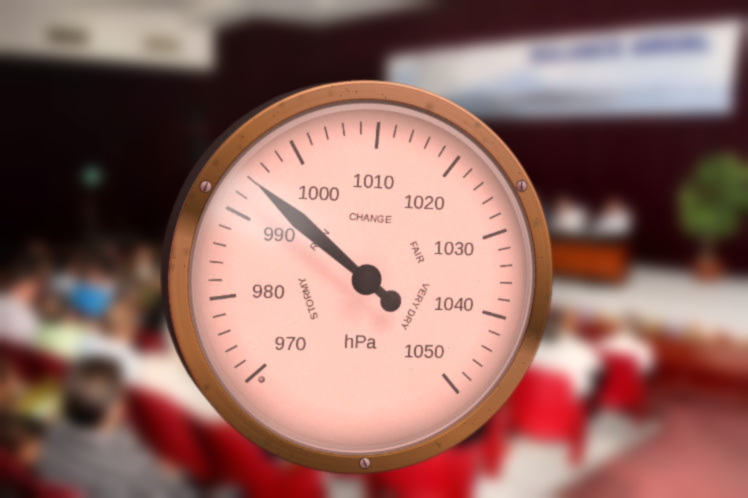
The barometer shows 994hPa
